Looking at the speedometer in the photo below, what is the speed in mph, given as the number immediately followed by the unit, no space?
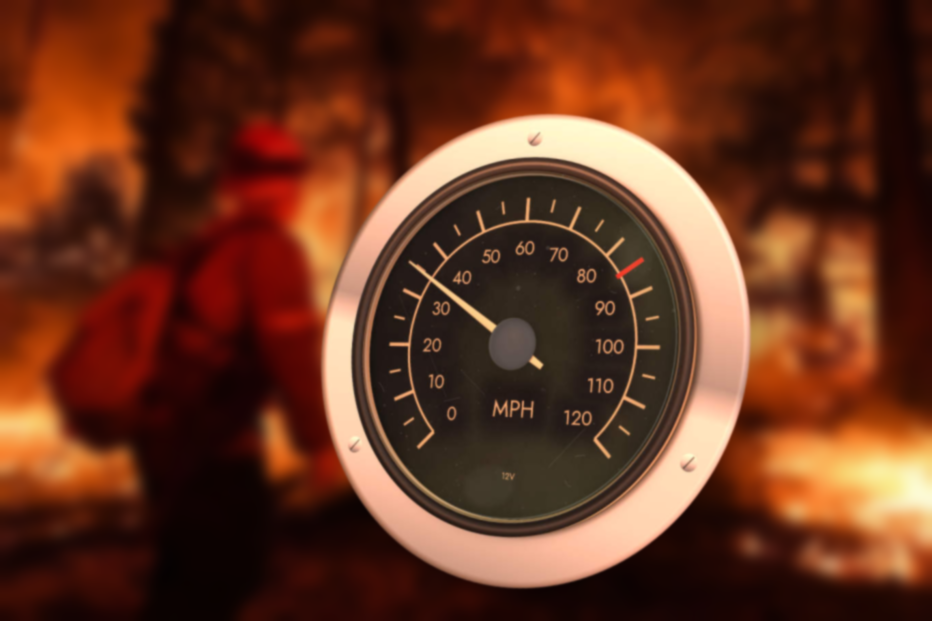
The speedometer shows 35mph
